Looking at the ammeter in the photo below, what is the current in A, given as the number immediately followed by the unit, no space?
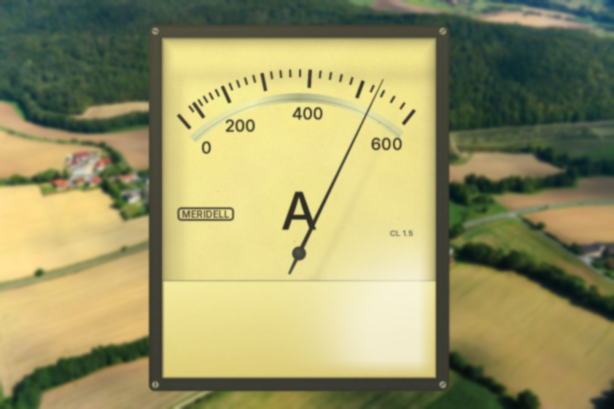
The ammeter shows 530A
